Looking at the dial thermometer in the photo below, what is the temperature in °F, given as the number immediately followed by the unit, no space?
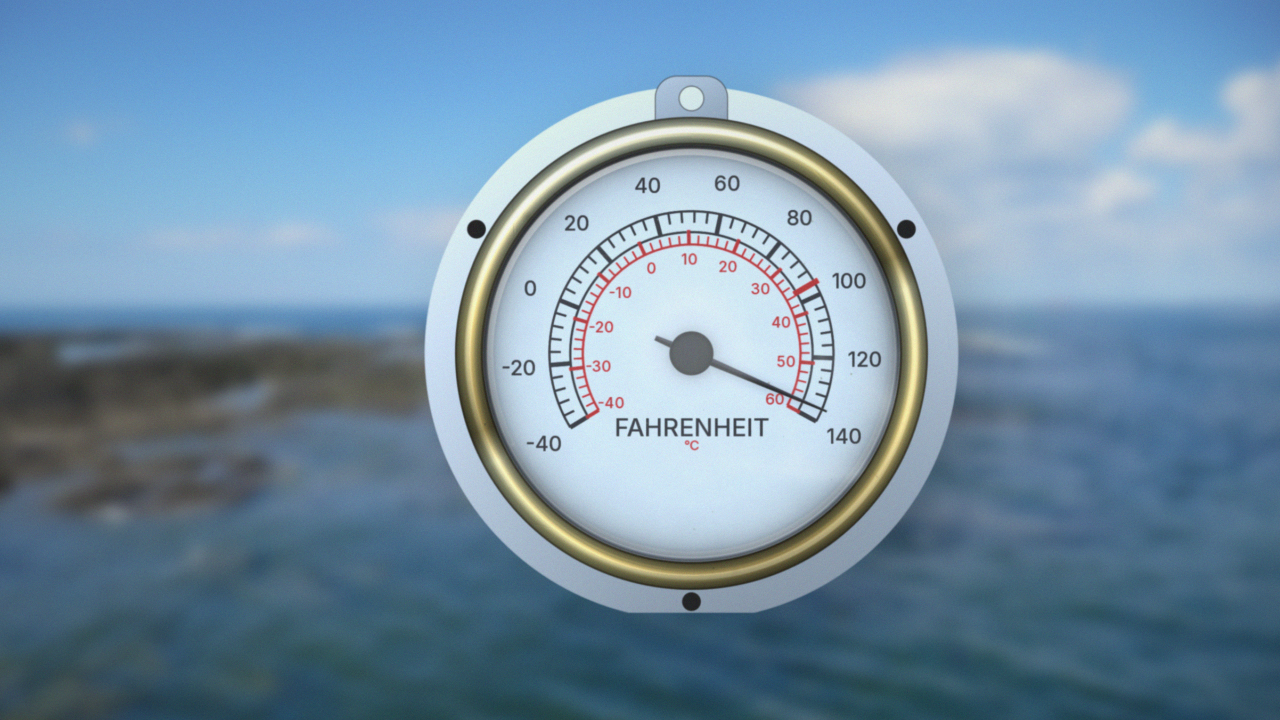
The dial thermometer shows 136°F
